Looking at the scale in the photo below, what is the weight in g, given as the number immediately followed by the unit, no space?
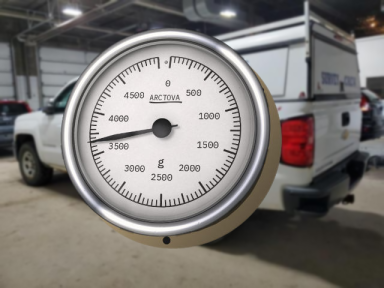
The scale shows 3650g
